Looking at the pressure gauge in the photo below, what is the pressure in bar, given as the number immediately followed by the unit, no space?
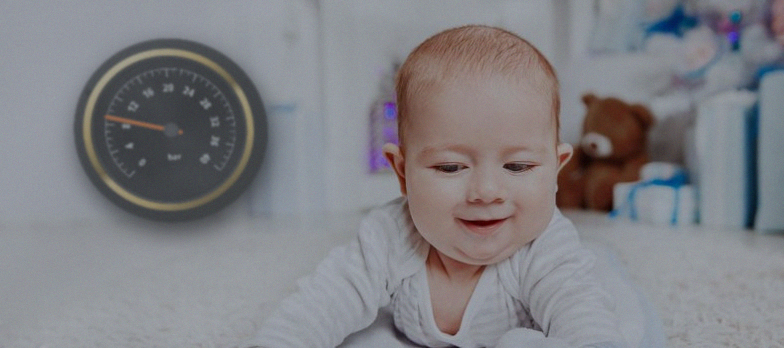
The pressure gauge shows 9bar
